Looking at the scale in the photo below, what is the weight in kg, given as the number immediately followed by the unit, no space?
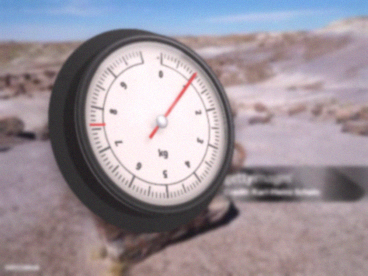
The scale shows 1kg
